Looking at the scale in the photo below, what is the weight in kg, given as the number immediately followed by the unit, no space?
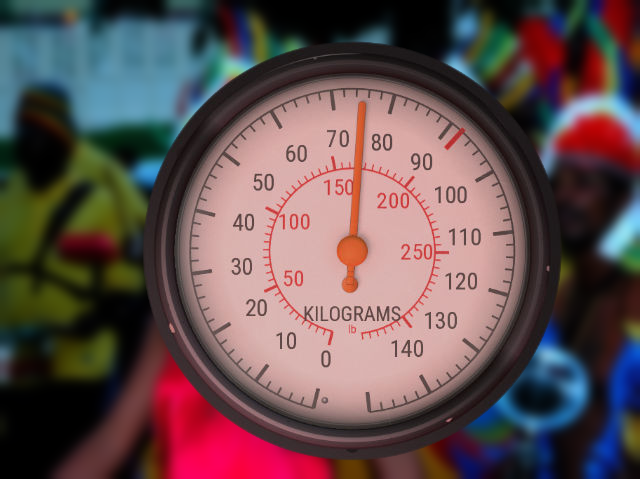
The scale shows 75kg
